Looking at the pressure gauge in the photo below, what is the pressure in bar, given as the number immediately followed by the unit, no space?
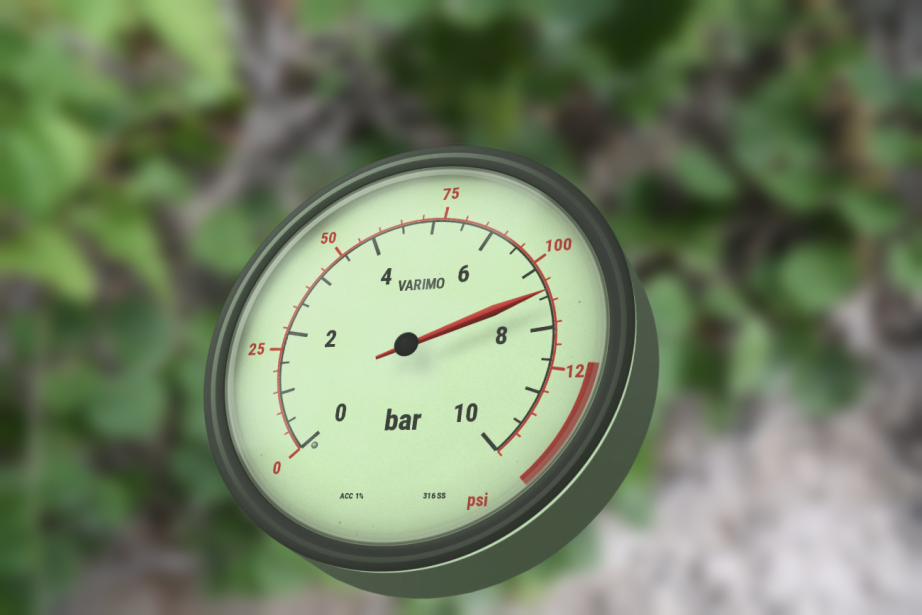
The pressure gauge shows 7.5bar
